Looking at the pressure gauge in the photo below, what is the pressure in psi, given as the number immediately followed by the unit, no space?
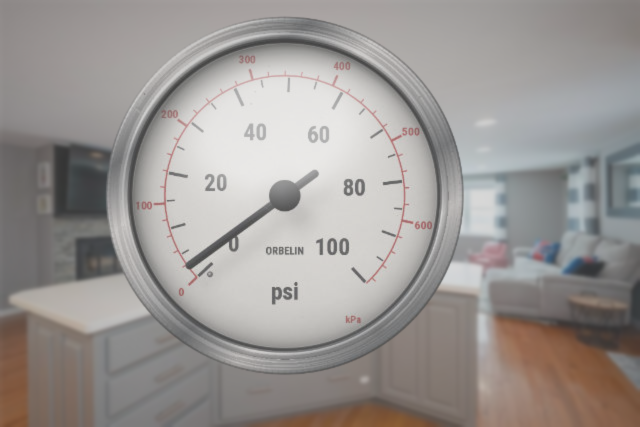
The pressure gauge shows 2.5psi
